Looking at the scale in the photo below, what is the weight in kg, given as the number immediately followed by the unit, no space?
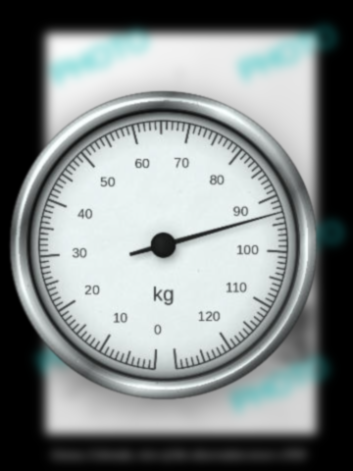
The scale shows 93kg
